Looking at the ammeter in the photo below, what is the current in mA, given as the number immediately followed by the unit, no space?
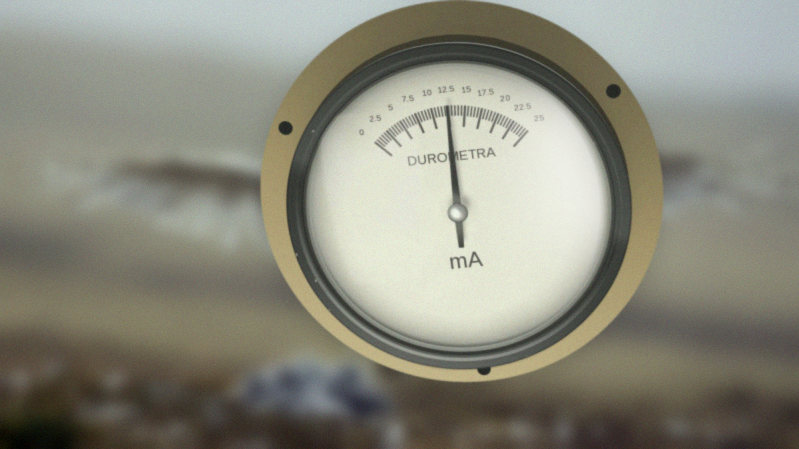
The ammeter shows 12.5mA
